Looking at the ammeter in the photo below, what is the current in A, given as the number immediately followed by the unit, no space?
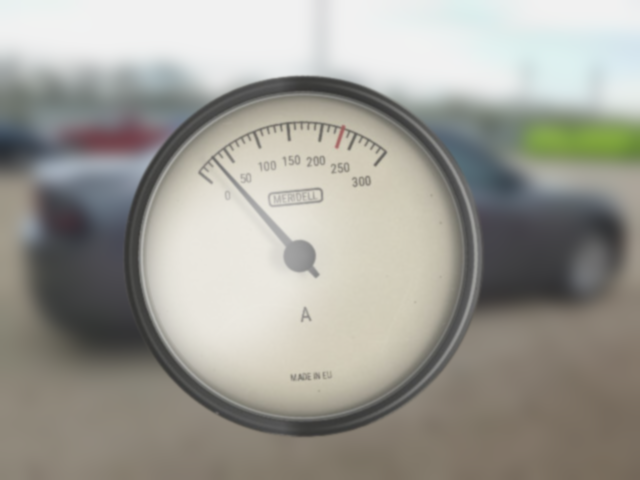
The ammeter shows 30A
